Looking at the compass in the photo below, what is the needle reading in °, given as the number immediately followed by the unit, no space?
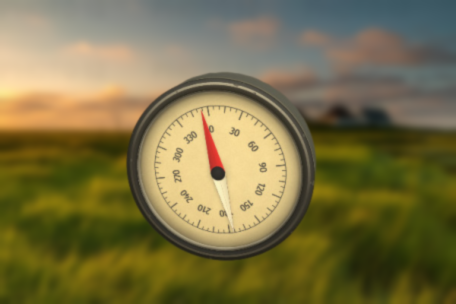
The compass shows 355°
